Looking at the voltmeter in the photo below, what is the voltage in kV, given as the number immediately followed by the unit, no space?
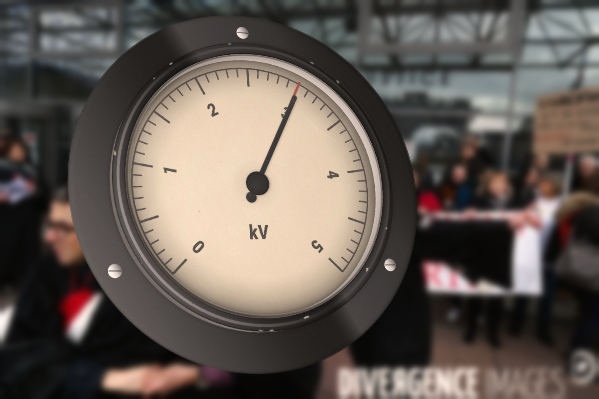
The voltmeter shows 3kV
